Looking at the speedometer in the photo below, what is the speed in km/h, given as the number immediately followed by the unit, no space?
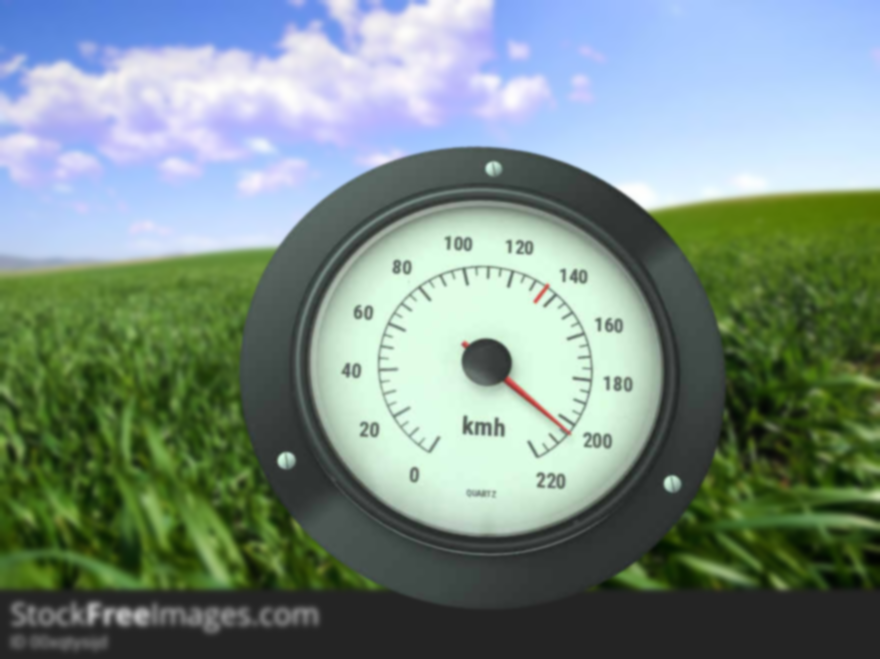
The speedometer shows 205km/h
